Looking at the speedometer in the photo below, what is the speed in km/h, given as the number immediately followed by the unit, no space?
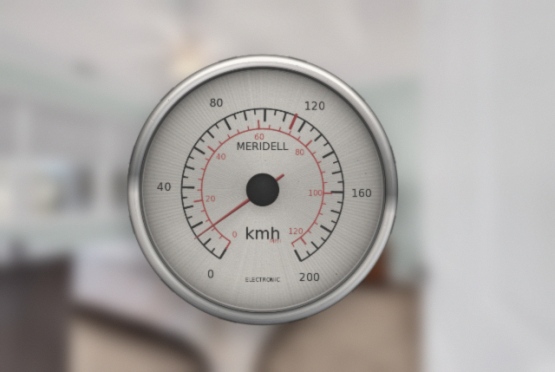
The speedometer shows 15km/h
